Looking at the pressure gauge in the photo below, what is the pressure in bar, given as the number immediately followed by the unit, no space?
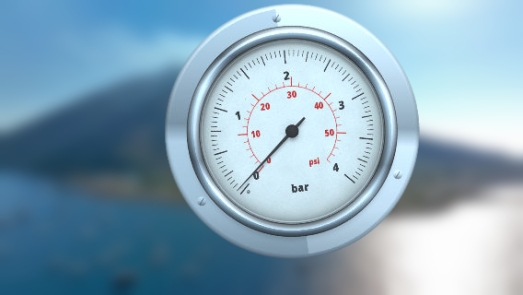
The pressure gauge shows 0.05bar
